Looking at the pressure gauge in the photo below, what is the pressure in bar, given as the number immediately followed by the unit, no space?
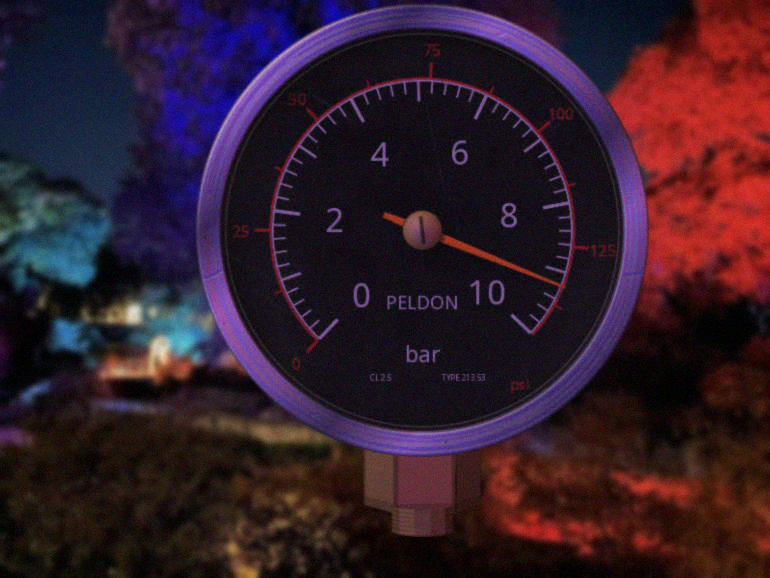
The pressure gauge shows 9.2bar
